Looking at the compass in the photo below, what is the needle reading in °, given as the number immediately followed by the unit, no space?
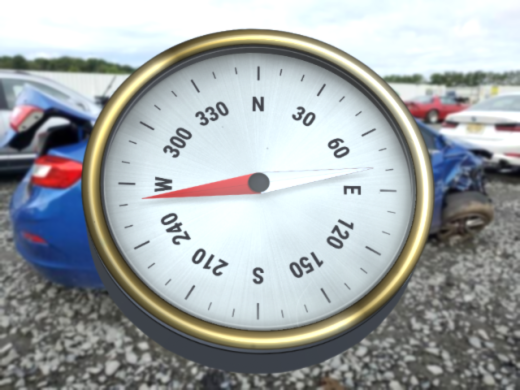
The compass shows 260°
